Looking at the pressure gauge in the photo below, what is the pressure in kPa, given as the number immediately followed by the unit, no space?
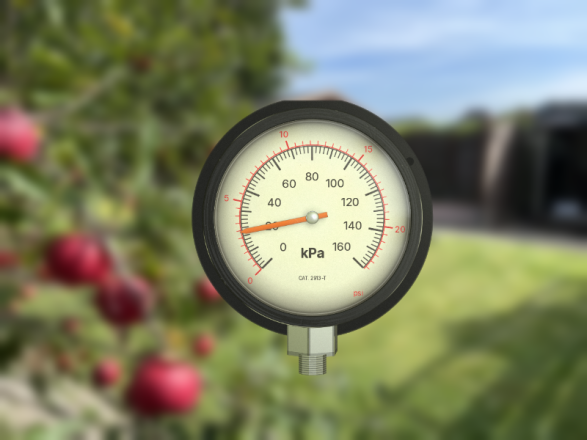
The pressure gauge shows 20kPa
